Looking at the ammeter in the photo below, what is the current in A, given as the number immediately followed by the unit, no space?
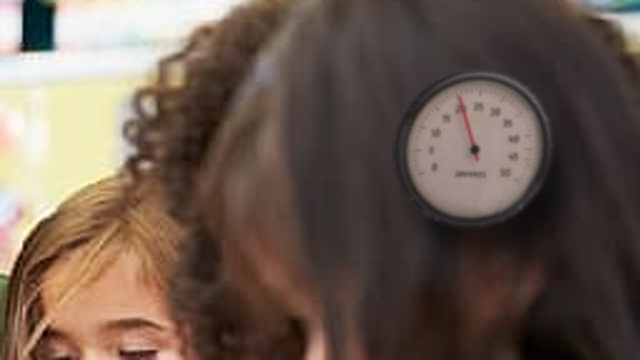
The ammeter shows 20A
